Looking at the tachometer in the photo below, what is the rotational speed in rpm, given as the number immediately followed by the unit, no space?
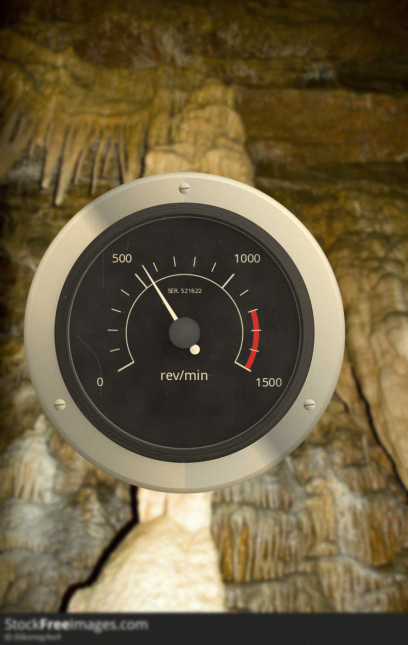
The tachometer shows 550rpm
